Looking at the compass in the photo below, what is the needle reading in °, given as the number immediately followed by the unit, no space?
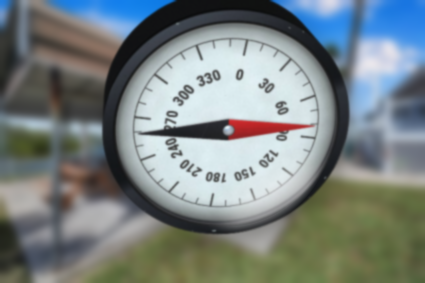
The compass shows 80°
